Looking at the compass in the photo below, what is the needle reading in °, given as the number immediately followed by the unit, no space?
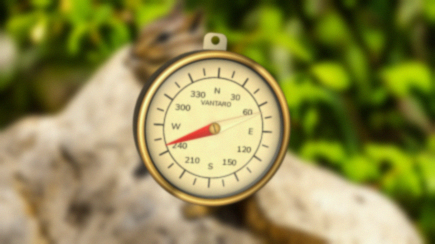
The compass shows 247.5°
